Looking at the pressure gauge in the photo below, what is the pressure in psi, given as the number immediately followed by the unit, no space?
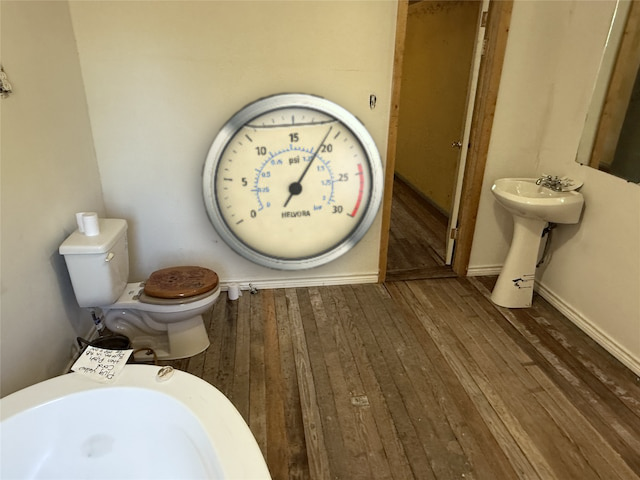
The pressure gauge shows 19psi
